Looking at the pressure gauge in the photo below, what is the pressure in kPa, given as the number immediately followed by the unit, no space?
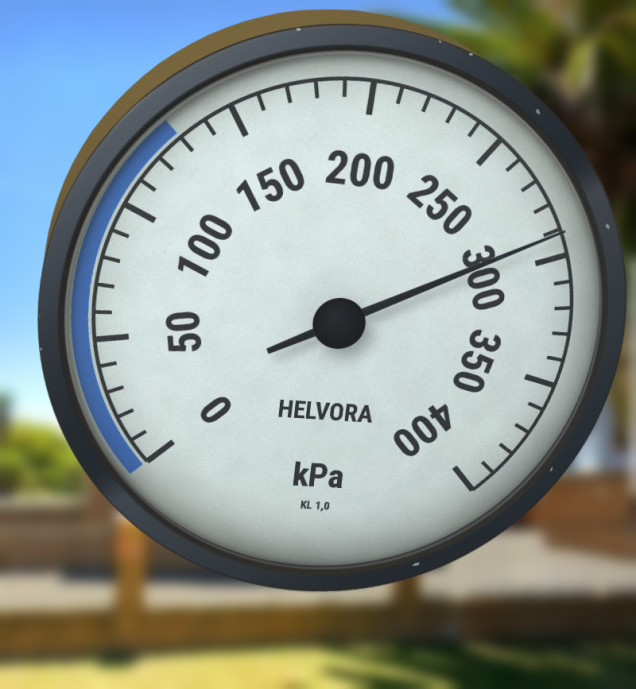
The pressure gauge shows 290kPa
